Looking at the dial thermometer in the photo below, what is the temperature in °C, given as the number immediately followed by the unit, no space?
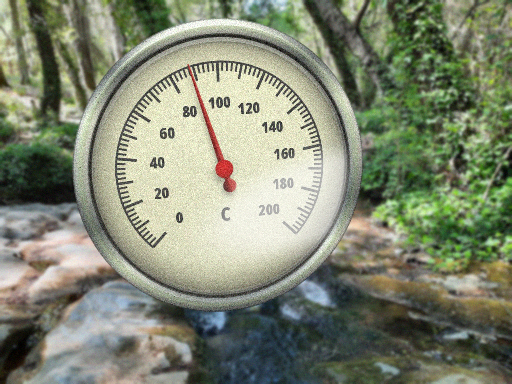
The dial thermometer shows 88°C
